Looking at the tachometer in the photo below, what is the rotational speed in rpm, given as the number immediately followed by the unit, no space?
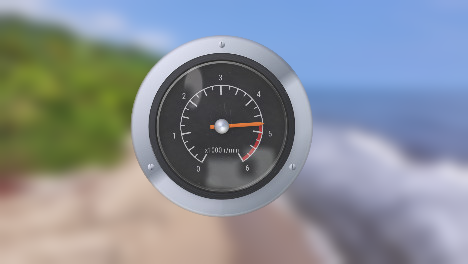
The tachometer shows 4750rpm
